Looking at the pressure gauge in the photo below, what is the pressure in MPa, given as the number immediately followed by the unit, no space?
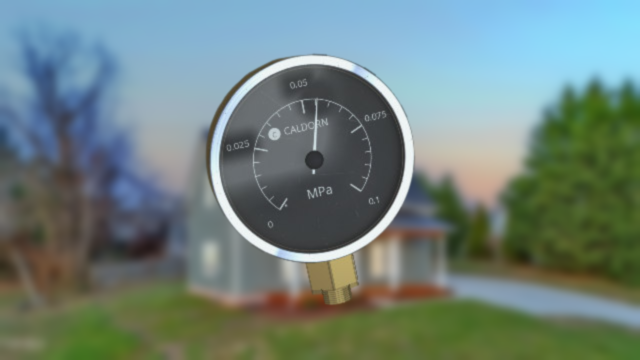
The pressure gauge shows 0.055MPa
